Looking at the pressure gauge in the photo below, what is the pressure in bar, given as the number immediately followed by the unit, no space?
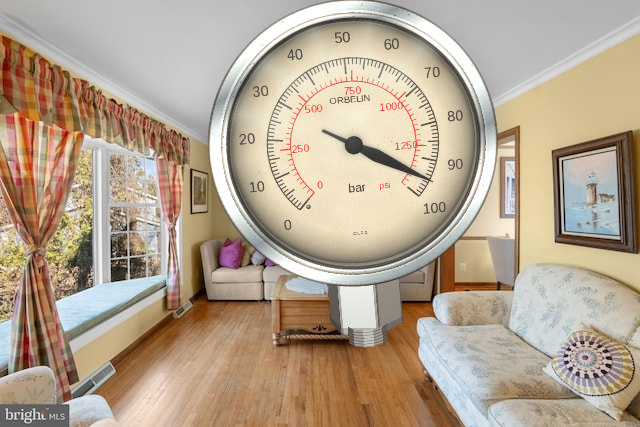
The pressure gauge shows 95bar
